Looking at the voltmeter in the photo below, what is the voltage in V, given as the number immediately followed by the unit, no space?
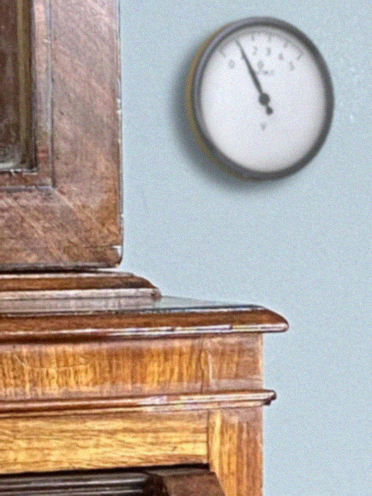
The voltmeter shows 1V
